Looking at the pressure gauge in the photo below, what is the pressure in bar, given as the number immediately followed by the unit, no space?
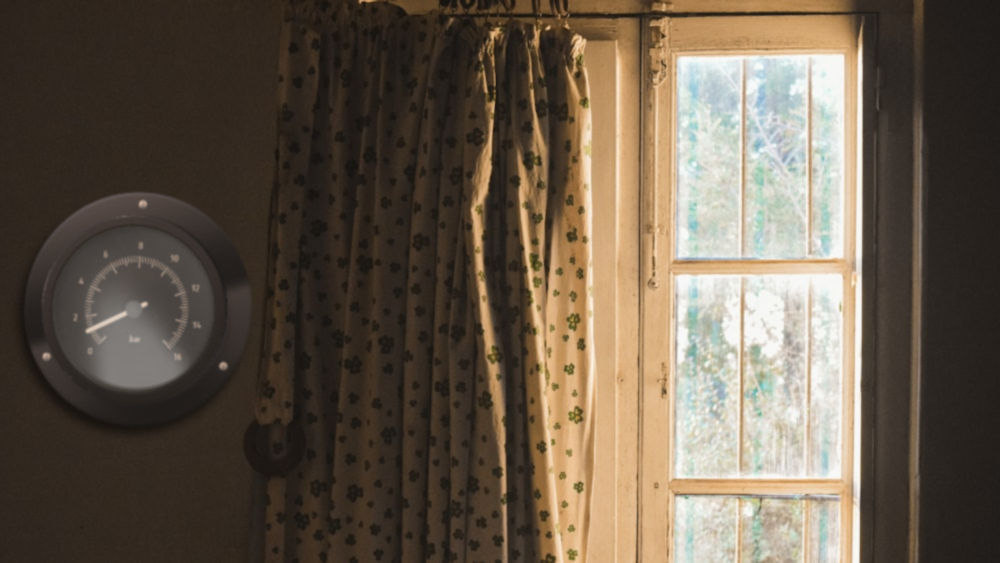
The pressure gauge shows 1bar
